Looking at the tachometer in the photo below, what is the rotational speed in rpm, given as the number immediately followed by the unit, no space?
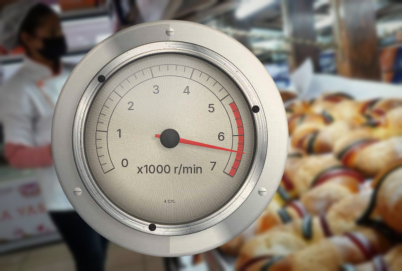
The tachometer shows 6400rpm
